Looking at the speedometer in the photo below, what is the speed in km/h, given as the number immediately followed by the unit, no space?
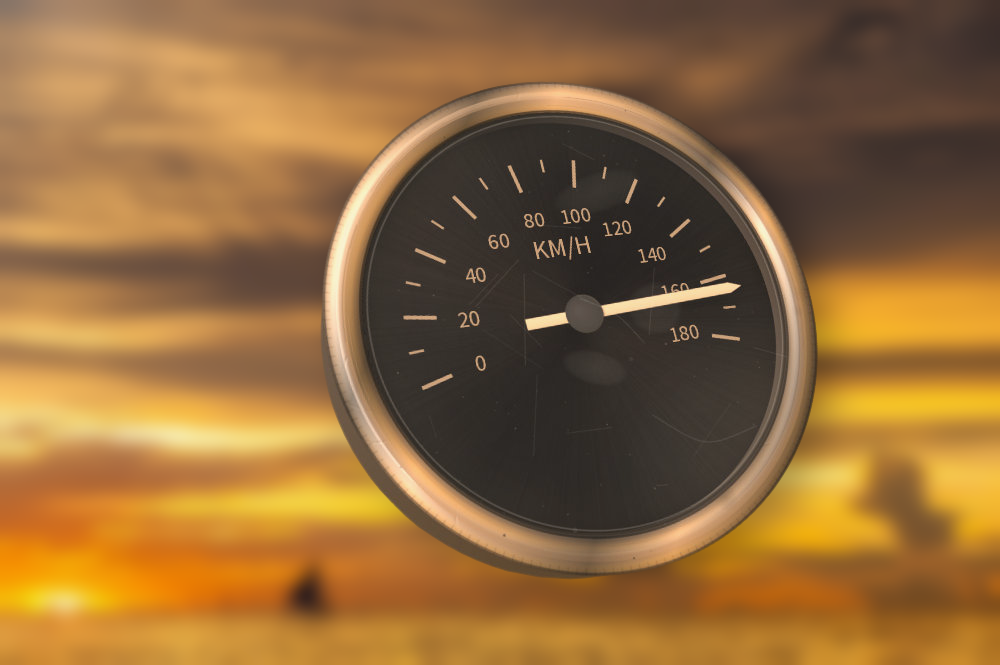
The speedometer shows 165km/h
